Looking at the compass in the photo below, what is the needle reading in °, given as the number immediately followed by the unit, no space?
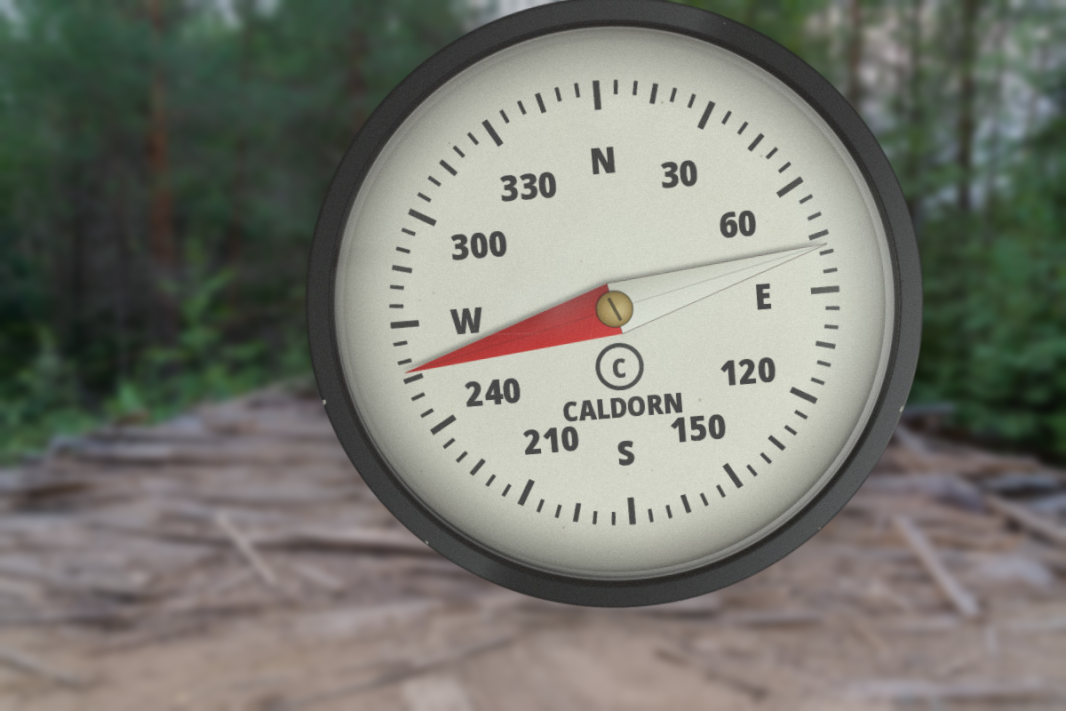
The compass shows 257.5°
